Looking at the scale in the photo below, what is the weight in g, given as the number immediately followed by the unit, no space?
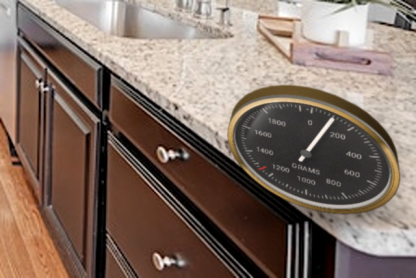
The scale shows 100g
